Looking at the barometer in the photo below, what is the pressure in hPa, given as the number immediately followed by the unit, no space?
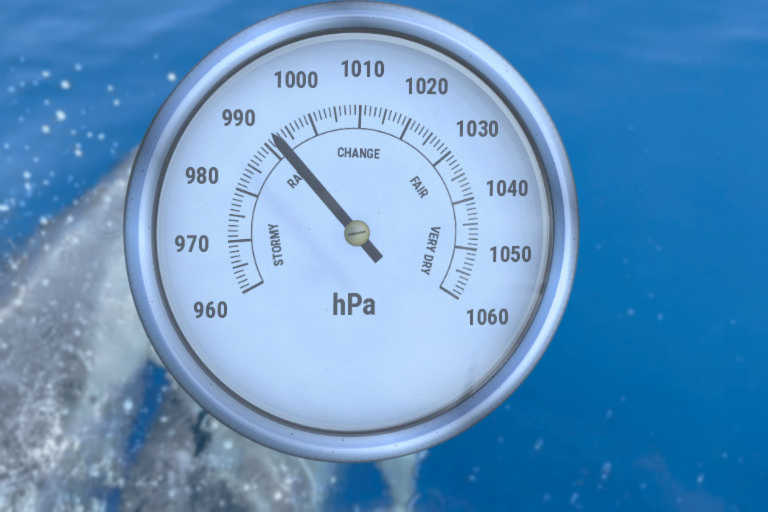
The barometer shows 992hPa
